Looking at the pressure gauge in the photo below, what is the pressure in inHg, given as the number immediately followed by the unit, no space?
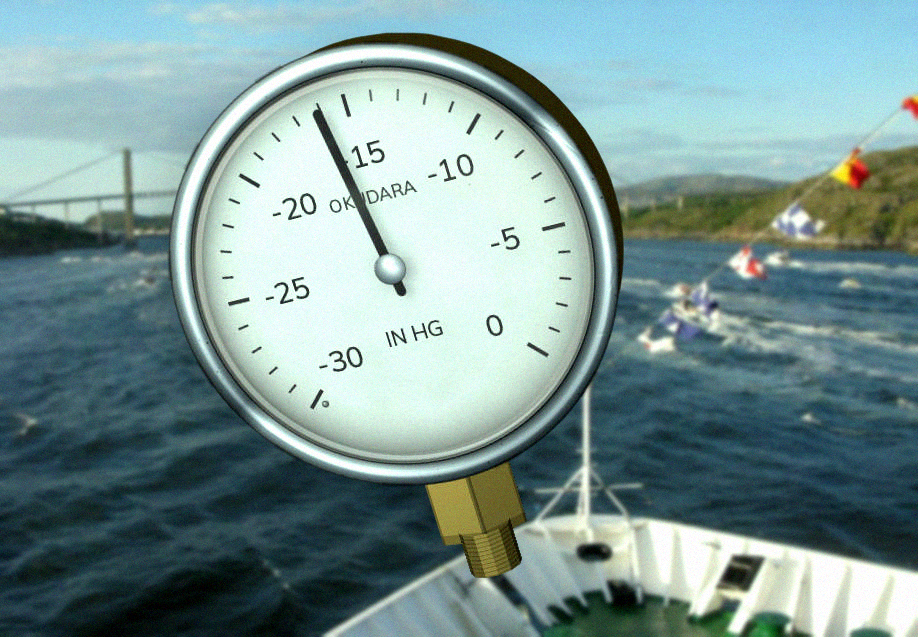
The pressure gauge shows -16inHg
